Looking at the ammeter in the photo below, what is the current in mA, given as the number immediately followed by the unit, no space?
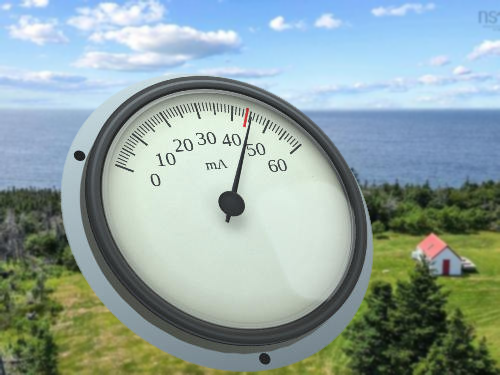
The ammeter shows 45mA
